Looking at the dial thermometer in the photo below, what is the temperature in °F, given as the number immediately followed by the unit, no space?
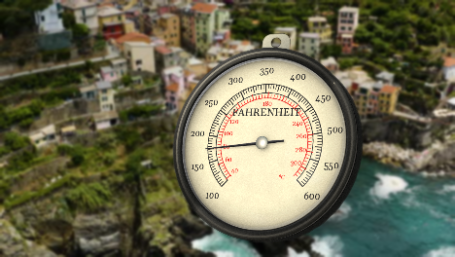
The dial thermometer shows 175°F
